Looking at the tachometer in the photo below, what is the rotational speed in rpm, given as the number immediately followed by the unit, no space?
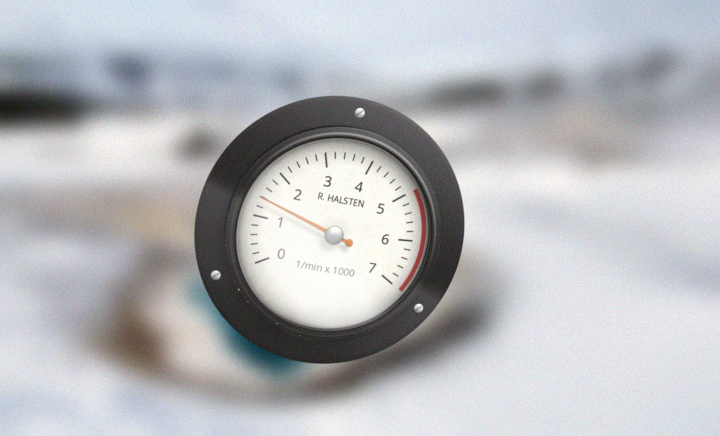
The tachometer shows 1400rpm
